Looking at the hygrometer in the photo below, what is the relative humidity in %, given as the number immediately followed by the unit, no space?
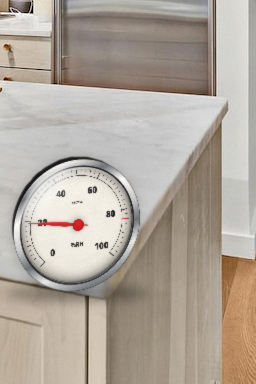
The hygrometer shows 20%
